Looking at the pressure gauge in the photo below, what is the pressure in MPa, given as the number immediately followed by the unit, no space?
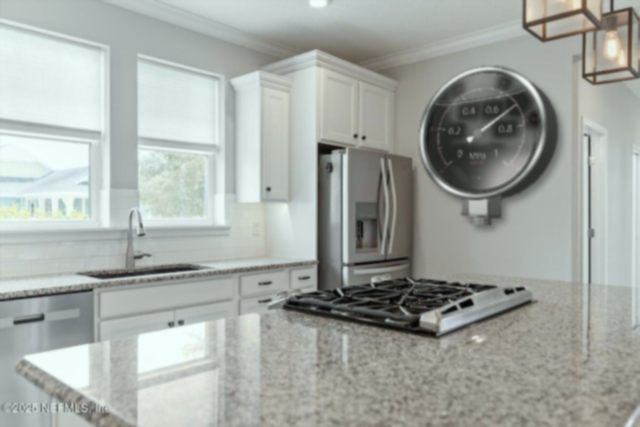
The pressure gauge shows 0.7MPa
